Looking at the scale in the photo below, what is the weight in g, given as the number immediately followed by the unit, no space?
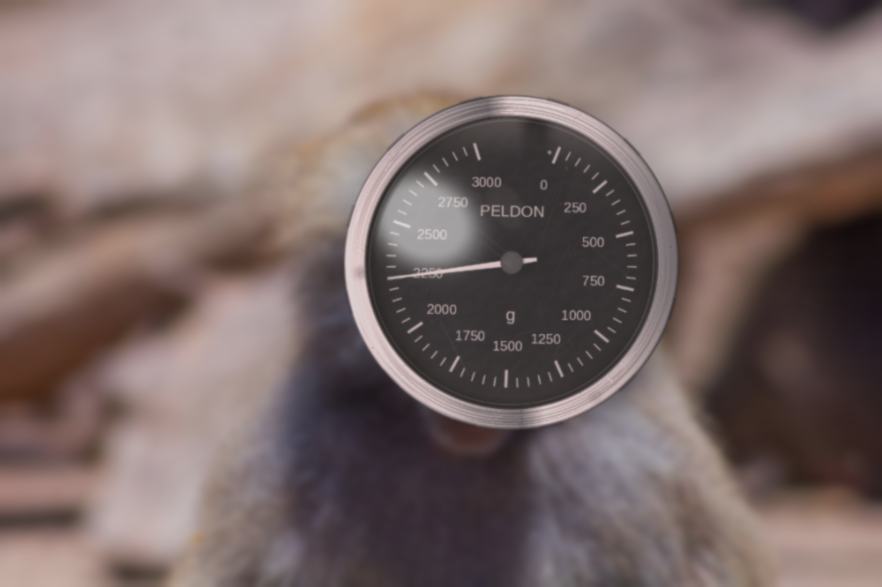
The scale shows 2250g
